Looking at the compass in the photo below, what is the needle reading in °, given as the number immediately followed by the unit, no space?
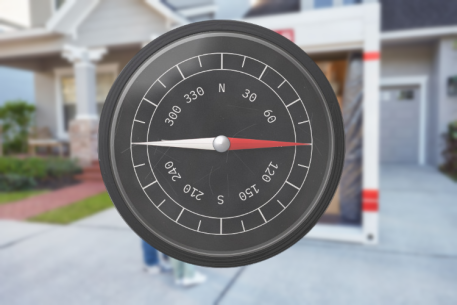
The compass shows 90°
